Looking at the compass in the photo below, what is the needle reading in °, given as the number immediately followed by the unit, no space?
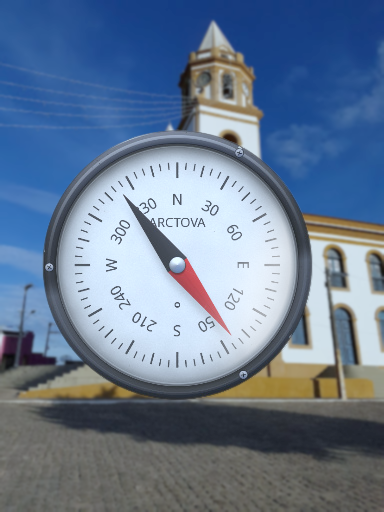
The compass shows 142.5°
